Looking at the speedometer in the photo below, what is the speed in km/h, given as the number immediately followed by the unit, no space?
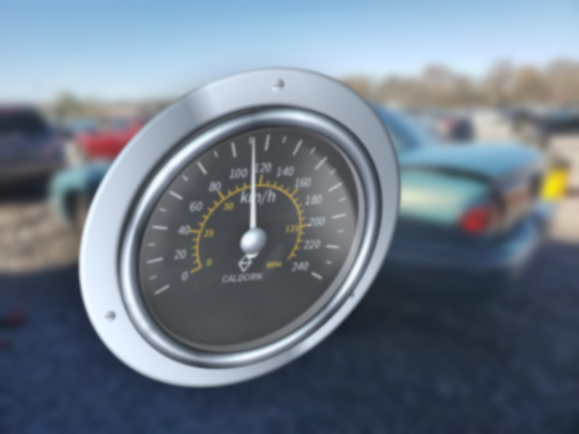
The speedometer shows 110km/h
